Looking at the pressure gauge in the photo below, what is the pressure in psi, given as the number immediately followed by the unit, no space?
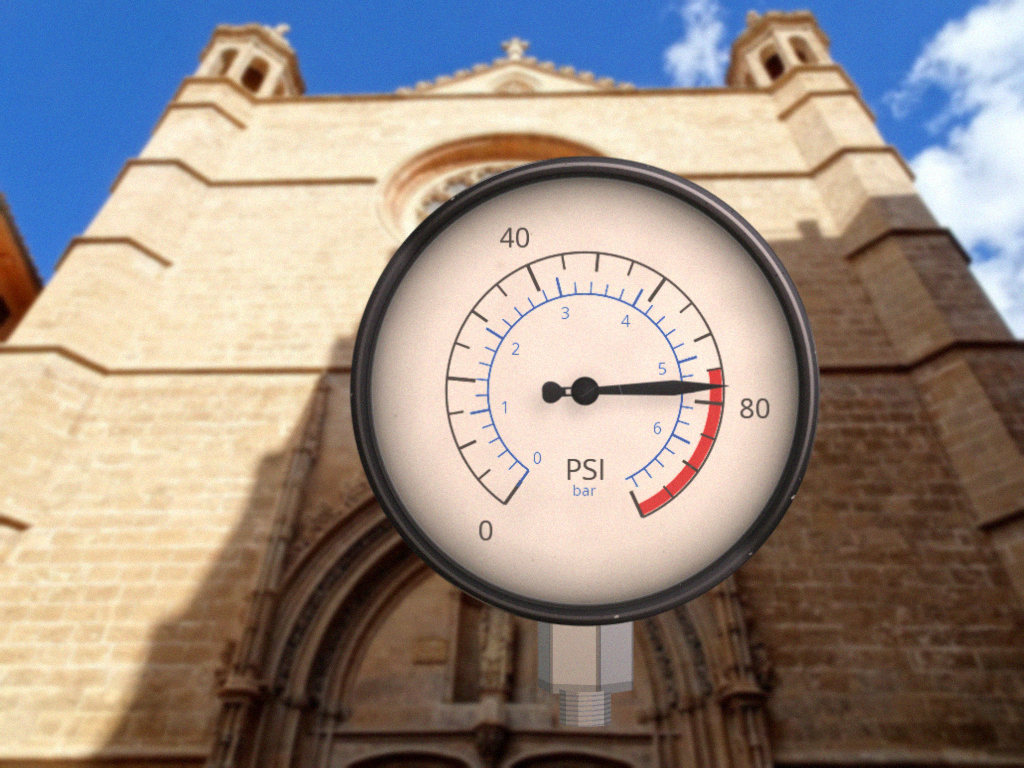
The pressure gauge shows 77.5psi
